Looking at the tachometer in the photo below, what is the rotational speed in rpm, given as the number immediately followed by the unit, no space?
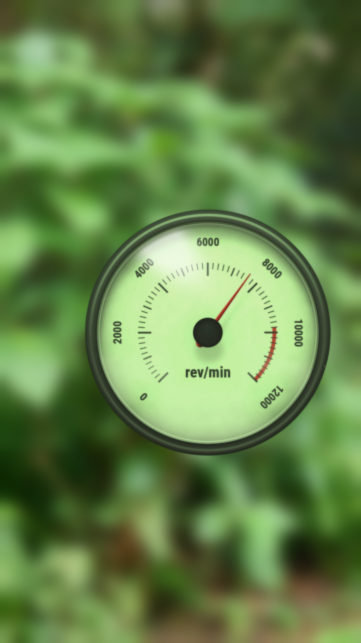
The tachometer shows 7600rpm
